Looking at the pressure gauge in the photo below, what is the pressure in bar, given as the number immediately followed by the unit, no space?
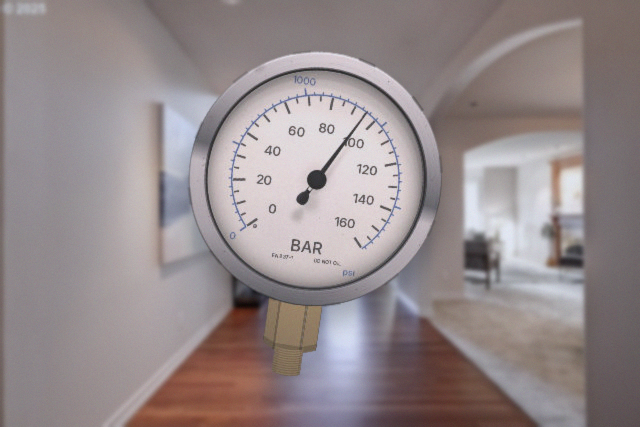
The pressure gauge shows 95bar
